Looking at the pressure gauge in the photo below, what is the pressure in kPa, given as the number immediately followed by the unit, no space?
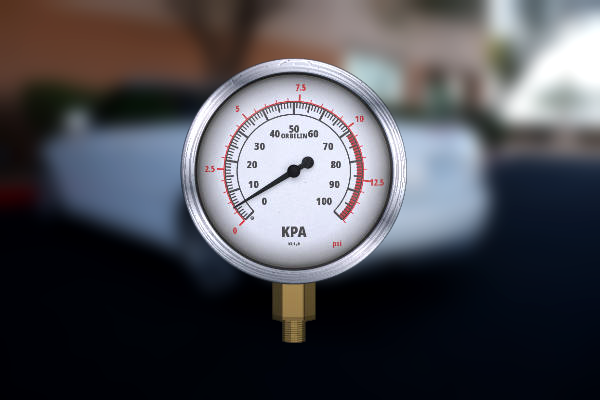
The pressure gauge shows 5kPa
